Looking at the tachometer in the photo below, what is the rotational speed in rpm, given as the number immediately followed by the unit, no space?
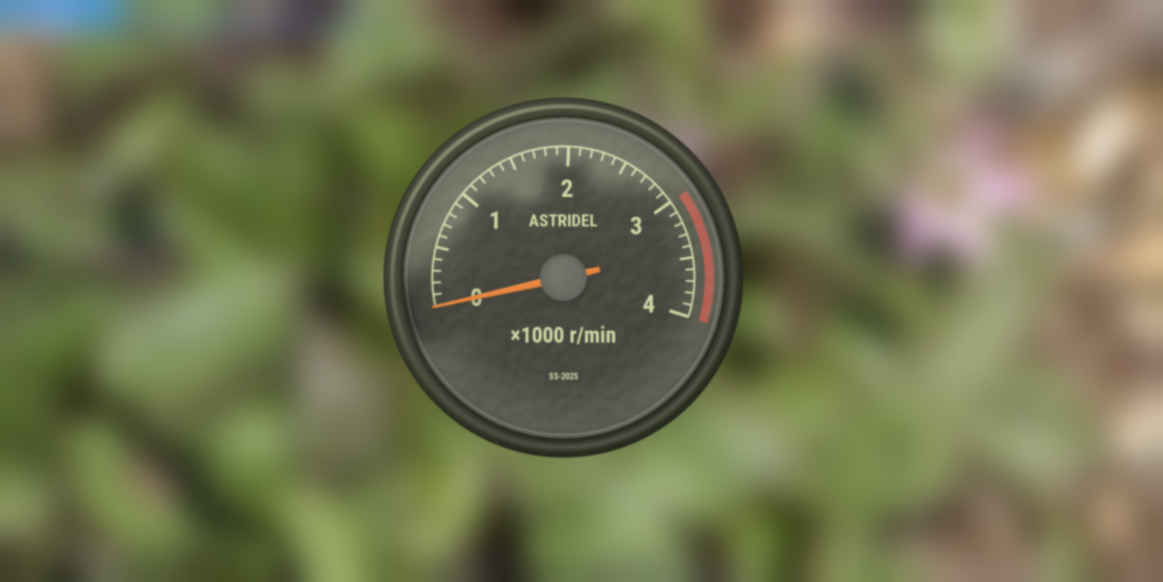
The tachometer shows 0rpm
